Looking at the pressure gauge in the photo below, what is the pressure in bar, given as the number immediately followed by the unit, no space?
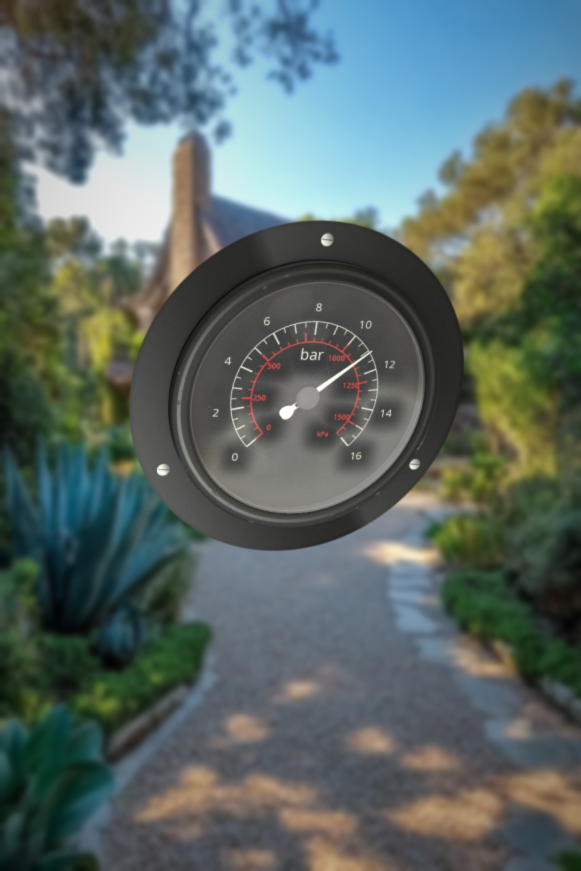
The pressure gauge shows 11bar
